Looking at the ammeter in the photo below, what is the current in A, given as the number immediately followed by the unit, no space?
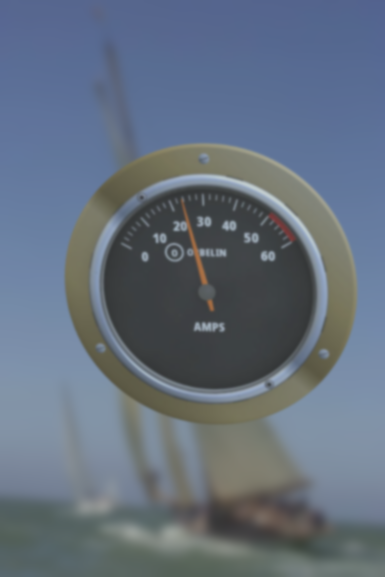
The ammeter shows 24A
